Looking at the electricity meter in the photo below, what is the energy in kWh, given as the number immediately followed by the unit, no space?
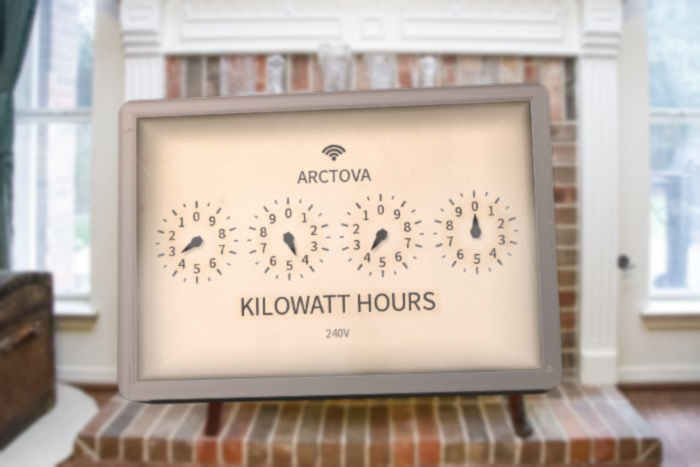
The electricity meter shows 3440kWh
